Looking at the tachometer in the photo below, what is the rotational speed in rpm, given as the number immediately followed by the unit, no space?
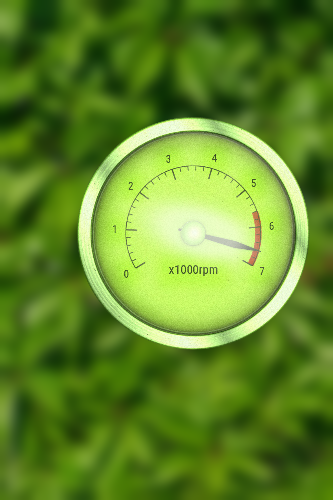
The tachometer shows 6600rpm
